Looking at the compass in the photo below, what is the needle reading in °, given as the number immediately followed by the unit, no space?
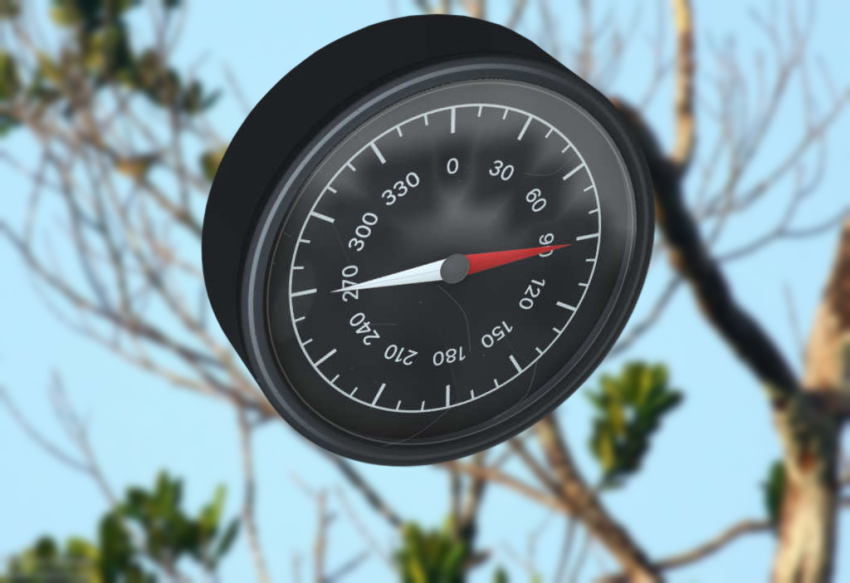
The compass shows 90°
